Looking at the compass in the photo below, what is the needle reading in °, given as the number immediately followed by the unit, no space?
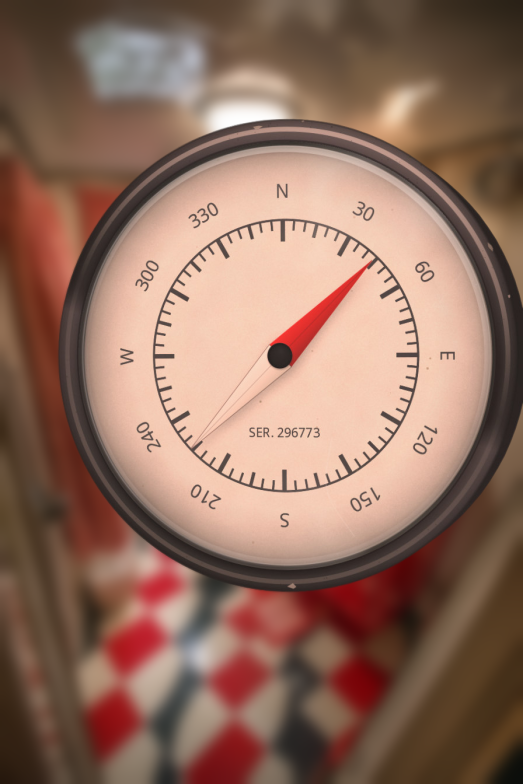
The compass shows 45°
